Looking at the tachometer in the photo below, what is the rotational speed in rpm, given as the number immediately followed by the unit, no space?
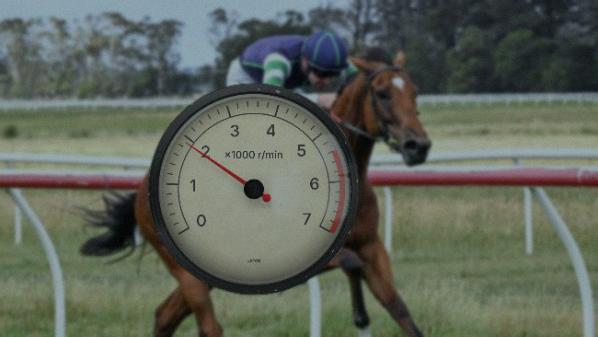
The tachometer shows 1900rpm
